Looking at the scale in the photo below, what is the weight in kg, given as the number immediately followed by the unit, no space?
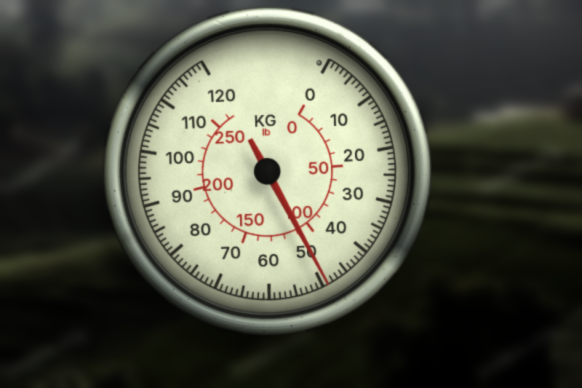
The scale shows 49kg
